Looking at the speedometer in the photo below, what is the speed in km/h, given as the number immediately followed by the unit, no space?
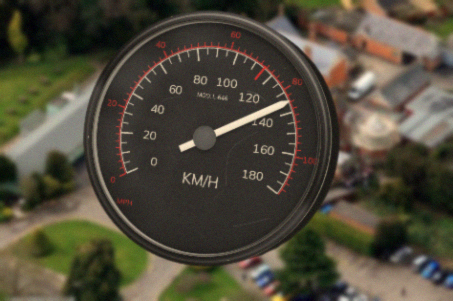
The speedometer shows 135km/h
